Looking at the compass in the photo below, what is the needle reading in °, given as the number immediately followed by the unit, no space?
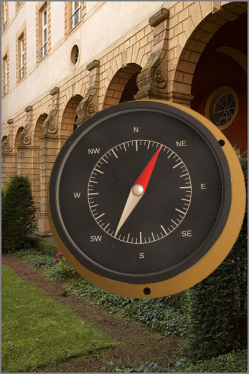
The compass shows 30°
